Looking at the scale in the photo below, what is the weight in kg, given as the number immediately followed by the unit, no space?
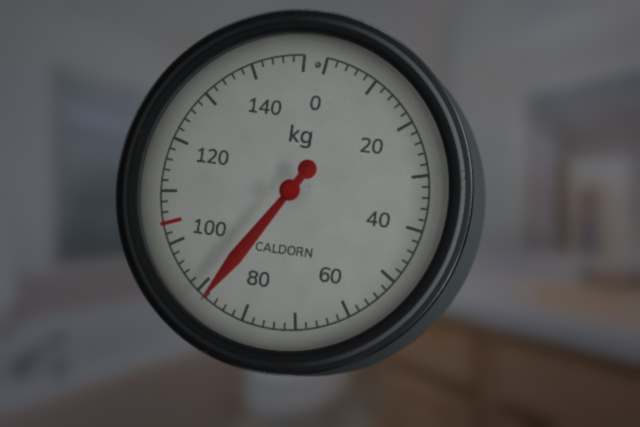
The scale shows 88kg
